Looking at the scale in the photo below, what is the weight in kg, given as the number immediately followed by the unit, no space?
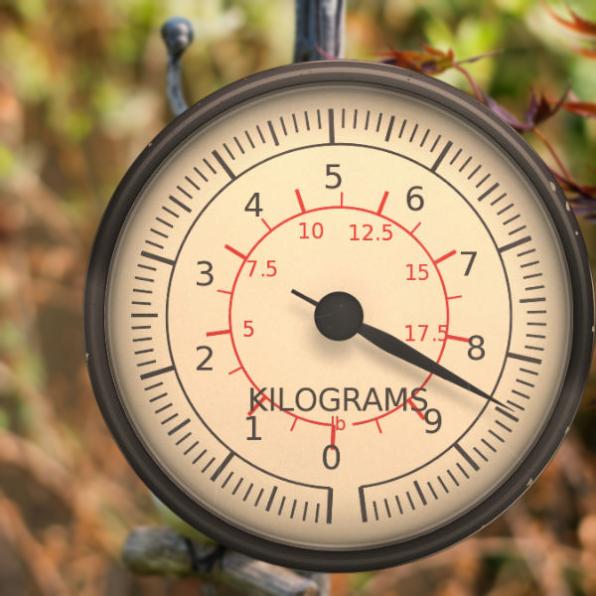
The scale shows 8.45kg
